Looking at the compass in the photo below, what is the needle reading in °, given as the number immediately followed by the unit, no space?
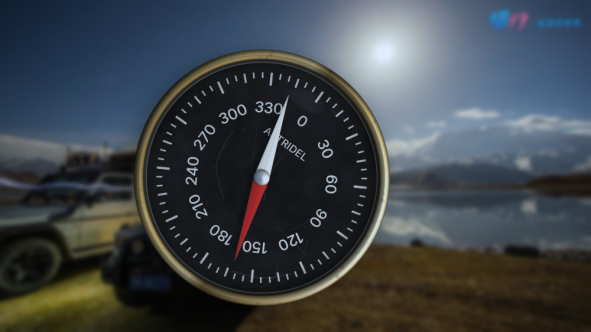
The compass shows 162.5°
